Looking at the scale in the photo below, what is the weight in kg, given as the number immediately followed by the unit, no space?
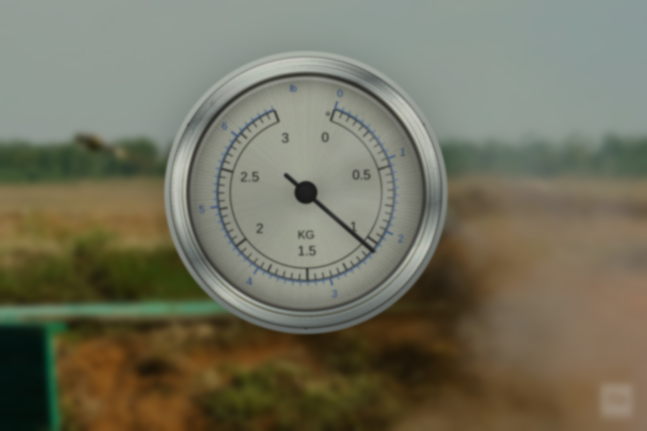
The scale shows 1.05kg
